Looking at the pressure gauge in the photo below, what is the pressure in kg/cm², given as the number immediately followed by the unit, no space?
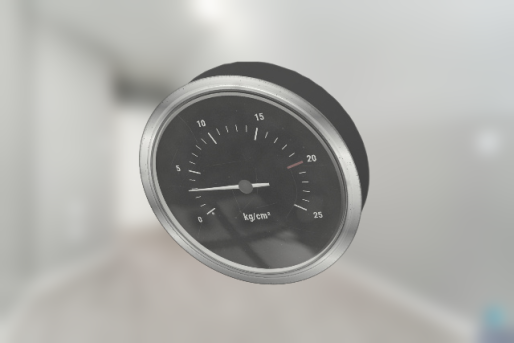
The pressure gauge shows 3kg/cm²
